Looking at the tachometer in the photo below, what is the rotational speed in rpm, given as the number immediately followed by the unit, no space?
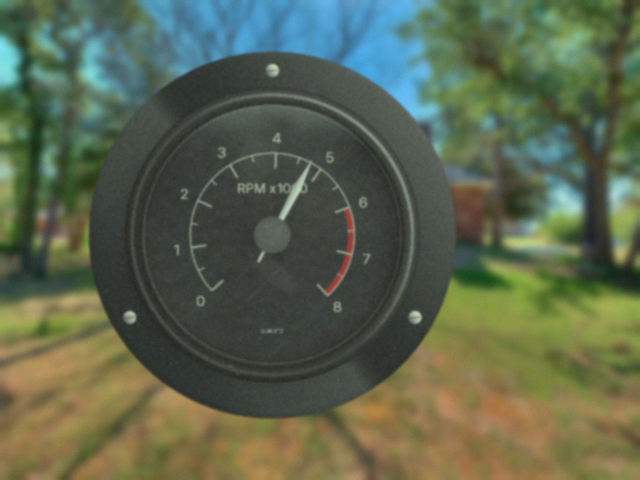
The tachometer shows 4750rpm
